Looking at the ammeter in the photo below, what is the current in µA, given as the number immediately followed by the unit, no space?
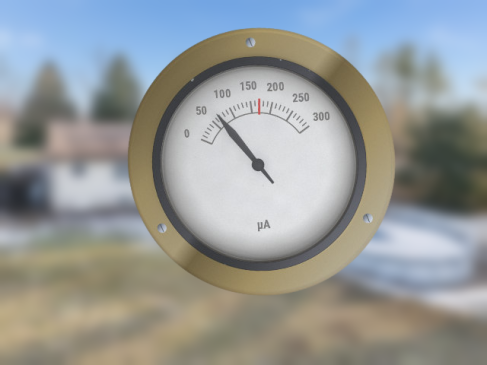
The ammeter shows 70µA
